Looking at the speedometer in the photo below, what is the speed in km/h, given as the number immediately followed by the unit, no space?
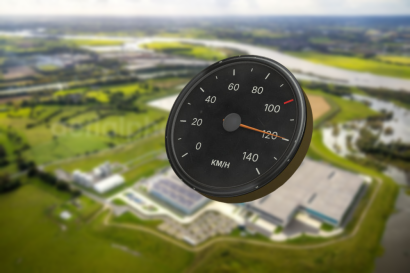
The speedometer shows 120km/h
